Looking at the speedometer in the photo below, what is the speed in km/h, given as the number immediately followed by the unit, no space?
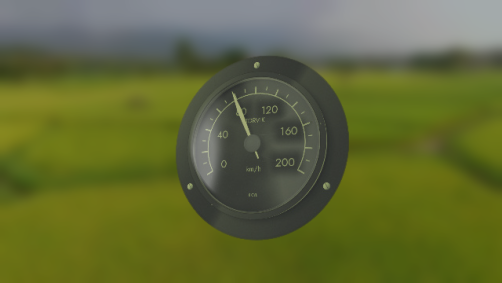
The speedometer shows 80km/h
